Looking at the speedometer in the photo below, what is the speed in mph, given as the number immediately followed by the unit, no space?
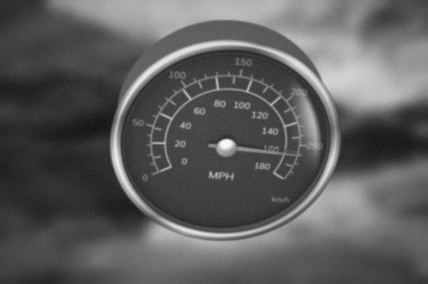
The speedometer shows 160mph
